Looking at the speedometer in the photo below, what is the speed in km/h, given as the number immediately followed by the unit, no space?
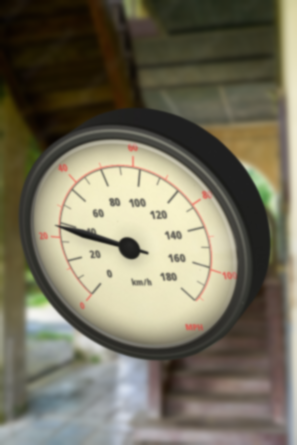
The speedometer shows 40km/h
